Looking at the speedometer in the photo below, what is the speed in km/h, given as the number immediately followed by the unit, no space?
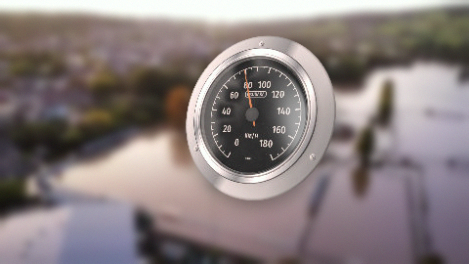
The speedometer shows 80km/h
